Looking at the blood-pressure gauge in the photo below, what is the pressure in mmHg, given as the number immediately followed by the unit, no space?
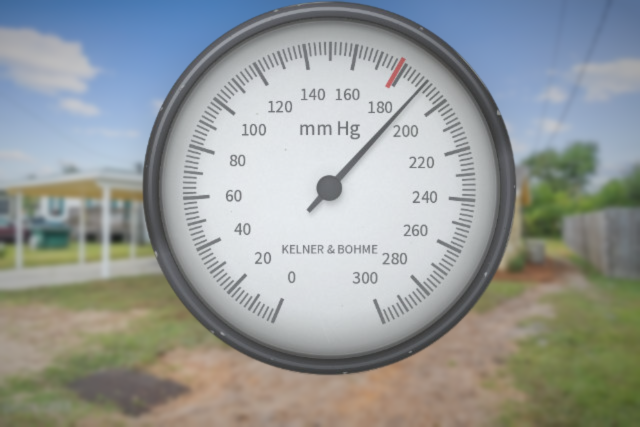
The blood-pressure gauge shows 190mmHg
